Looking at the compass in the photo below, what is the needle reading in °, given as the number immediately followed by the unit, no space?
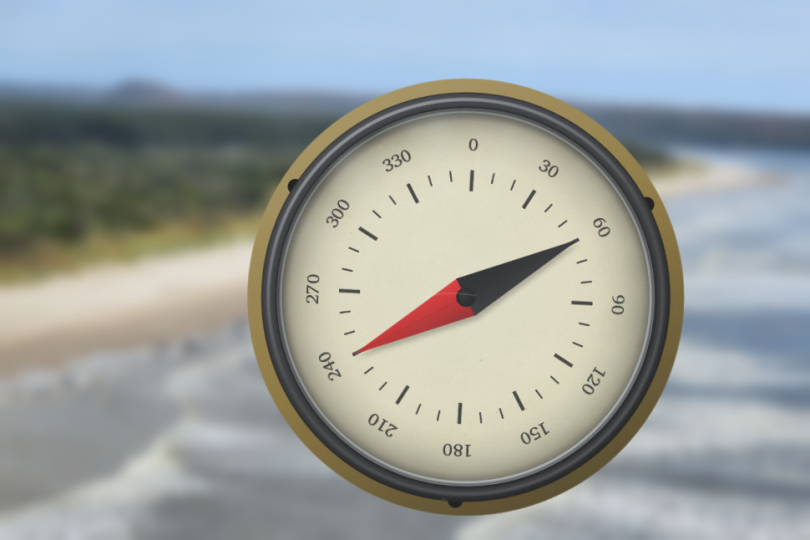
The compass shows 240°
